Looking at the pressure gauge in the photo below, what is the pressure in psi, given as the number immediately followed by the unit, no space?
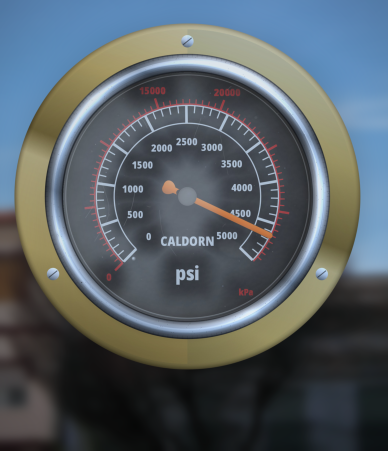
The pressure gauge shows 4650psi
